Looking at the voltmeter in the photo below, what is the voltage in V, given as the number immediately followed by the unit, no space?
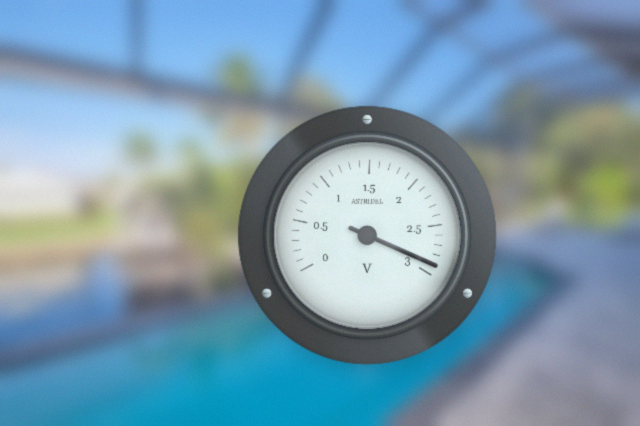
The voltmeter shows 2.9V
